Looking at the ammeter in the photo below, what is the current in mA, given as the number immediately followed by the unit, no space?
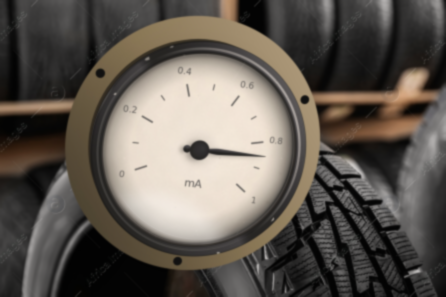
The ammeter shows 0.85mA
